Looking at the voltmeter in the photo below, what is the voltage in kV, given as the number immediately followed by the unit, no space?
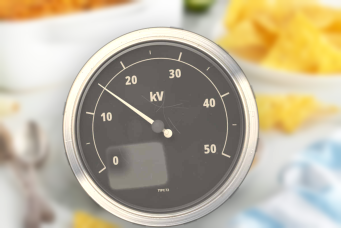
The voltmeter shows 15kV
